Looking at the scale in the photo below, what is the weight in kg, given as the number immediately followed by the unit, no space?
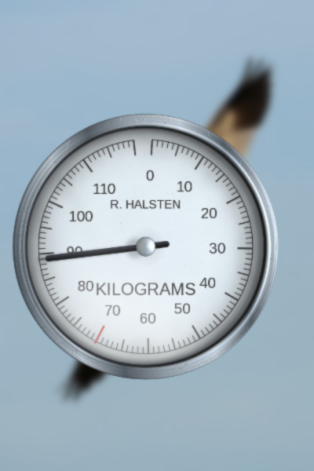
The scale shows 89kg
